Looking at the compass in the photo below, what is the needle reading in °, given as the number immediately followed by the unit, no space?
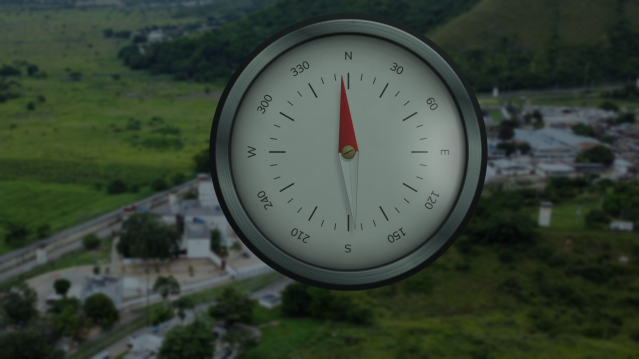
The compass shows 355°
